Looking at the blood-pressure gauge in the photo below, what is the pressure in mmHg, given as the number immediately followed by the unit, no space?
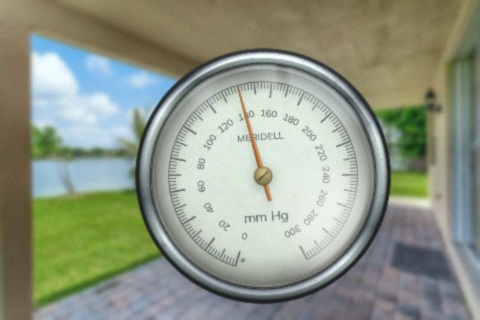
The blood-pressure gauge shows 140mmHg
